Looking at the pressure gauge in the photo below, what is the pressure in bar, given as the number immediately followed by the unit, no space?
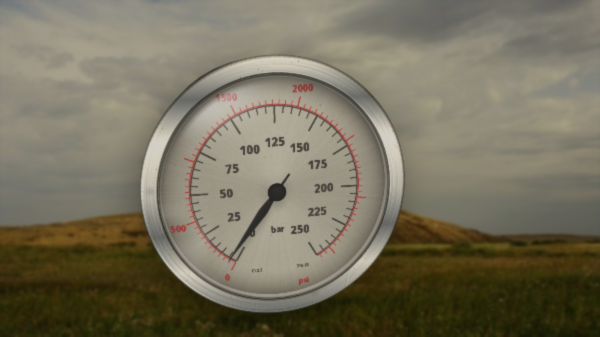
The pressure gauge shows 5bar
